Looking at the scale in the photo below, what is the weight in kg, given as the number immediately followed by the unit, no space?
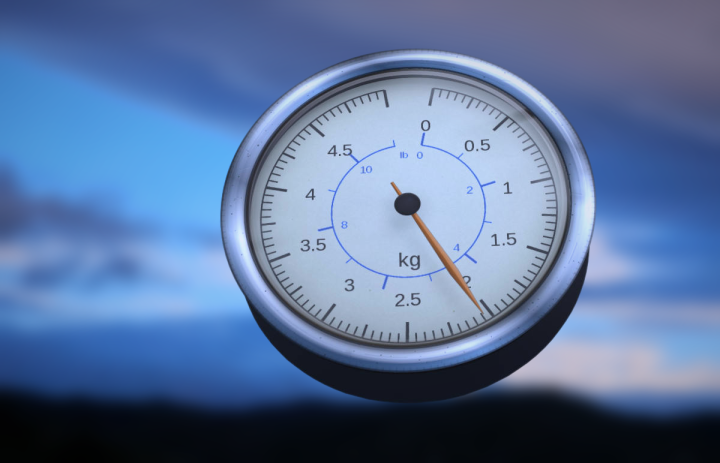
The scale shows 2.05kg
